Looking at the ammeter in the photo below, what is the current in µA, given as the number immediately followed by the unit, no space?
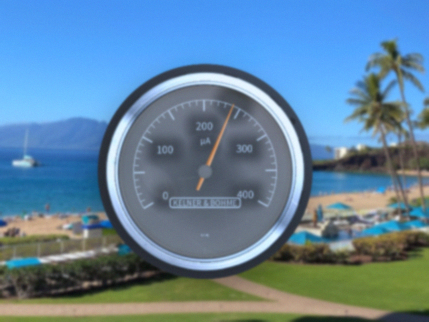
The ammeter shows 240µA
